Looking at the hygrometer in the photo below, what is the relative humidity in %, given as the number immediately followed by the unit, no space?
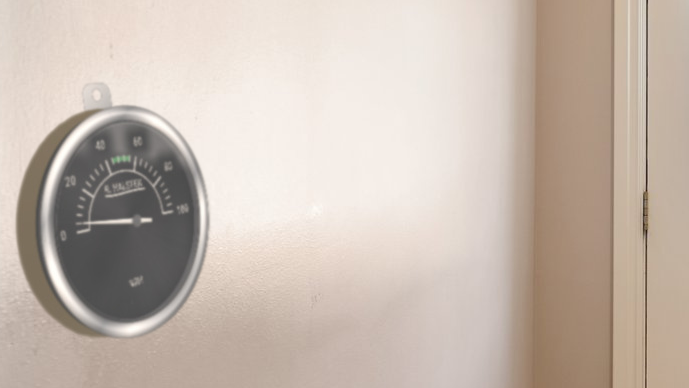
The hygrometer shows 4%
